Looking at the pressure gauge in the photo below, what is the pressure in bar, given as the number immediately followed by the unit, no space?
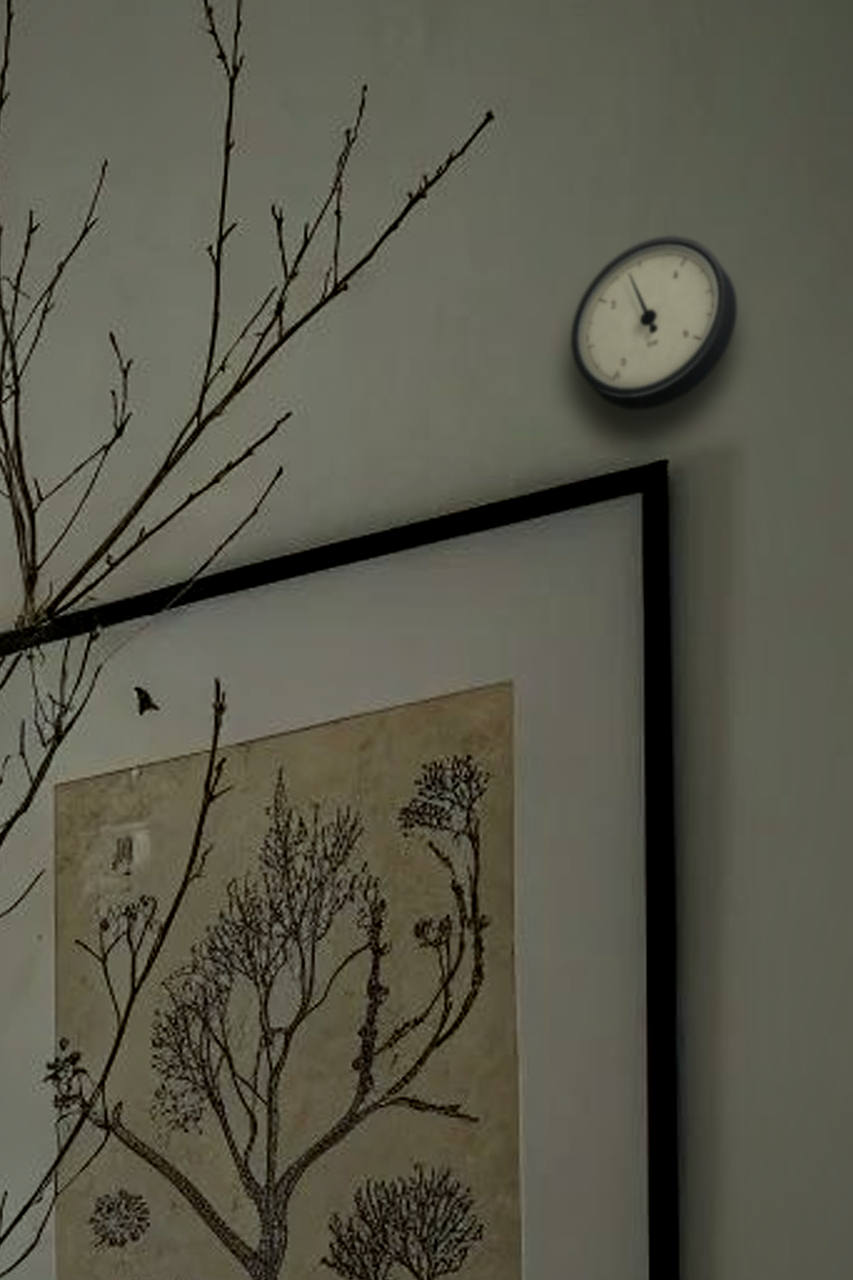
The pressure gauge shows 2.75bar
